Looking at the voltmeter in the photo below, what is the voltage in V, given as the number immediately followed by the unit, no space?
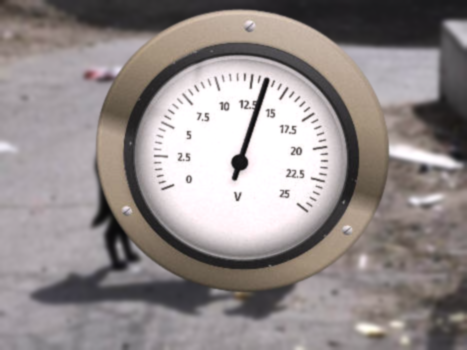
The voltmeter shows 13.5V
